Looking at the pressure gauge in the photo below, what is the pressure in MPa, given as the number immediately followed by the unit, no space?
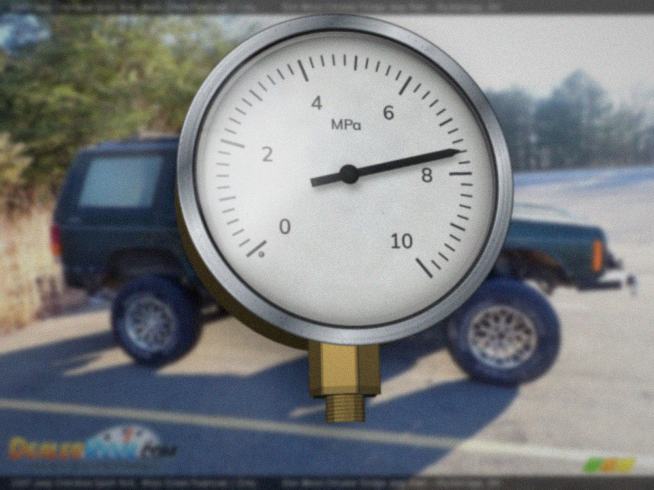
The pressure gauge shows 7.6MPa
